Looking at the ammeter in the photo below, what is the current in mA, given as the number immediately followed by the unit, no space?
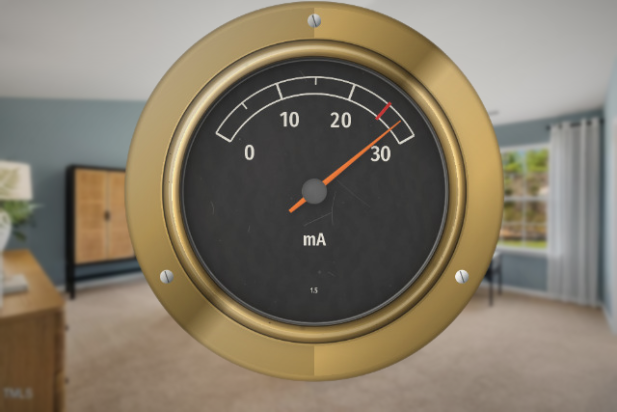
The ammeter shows 27.5mA
